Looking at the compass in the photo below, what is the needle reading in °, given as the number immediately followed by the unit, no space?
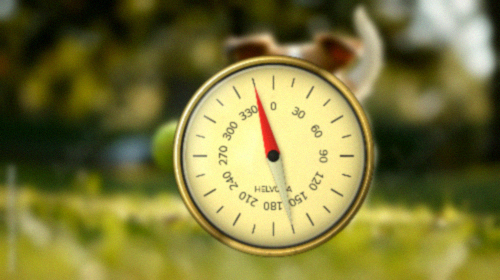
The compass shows 345°
